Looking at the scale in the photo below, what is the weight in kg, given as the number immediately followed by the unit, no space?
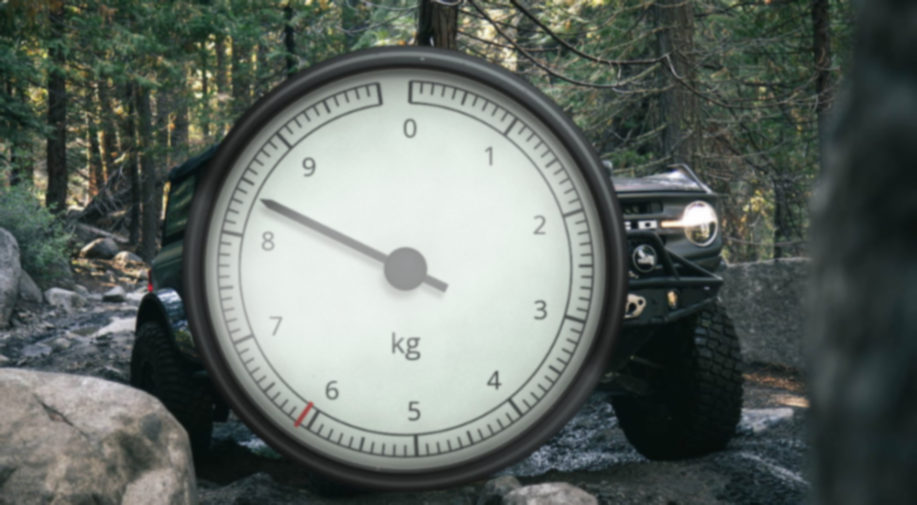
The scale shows 8.4kg
